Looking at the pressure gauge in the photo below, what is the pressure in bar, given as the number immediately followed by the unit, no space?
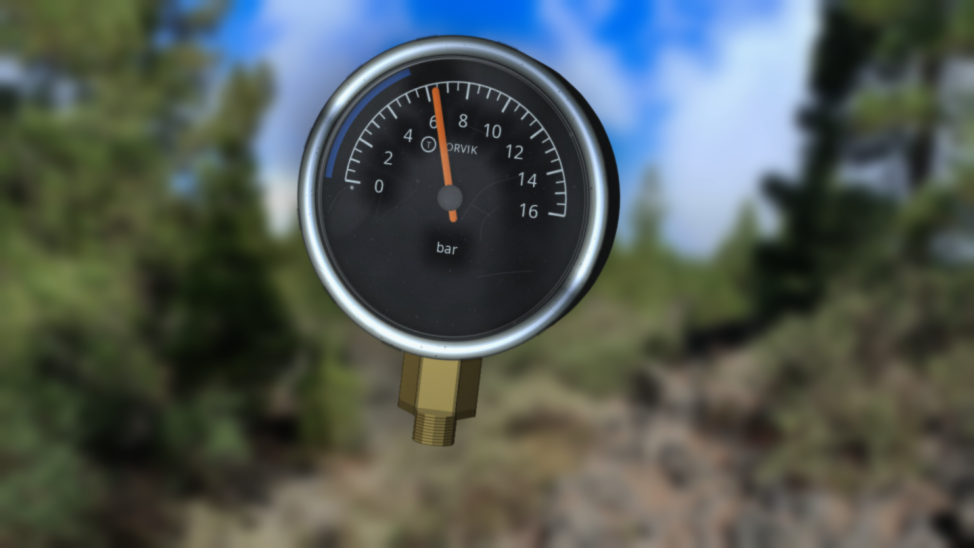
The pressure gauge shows 6.5bar
